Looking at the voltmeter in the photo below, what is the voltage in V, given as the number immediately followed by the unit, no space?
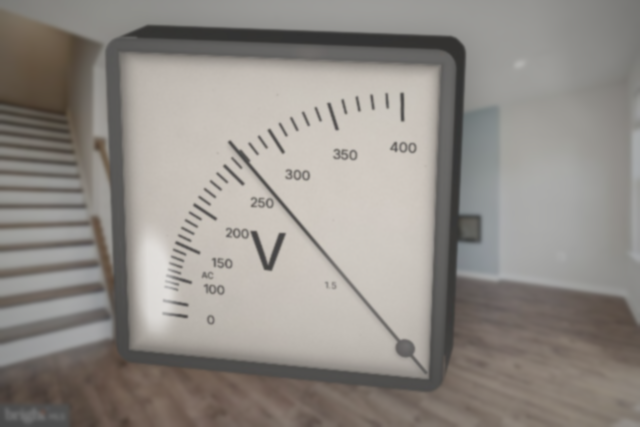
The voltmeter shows 270V
